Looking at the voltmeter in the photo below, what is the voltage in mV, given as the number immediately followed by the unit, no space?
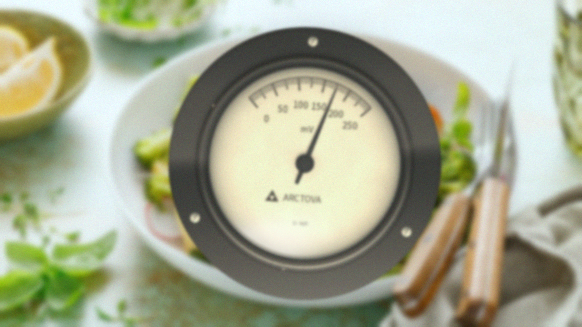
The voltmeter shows 175mV
